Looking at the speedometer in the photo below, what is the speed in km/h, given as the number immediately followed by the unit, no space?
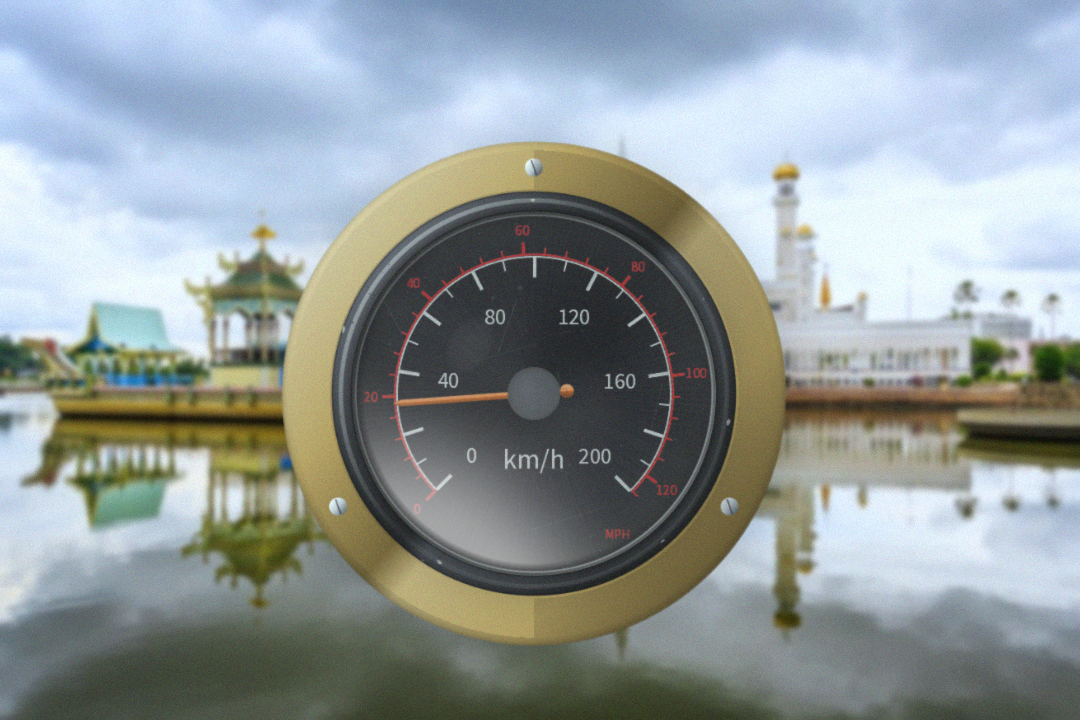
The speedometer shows 30km/h
